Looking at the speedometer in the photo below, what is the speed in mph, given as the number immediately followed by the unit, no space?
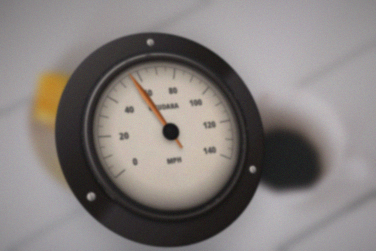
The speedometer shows 55mph
